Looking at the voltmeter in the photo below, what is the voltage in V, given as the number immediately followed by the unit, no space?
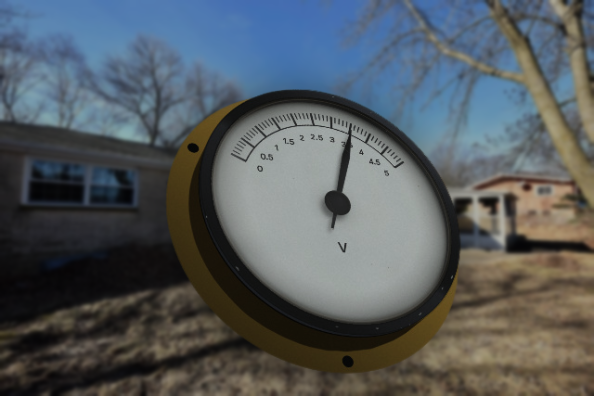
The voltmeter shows 3.5V
